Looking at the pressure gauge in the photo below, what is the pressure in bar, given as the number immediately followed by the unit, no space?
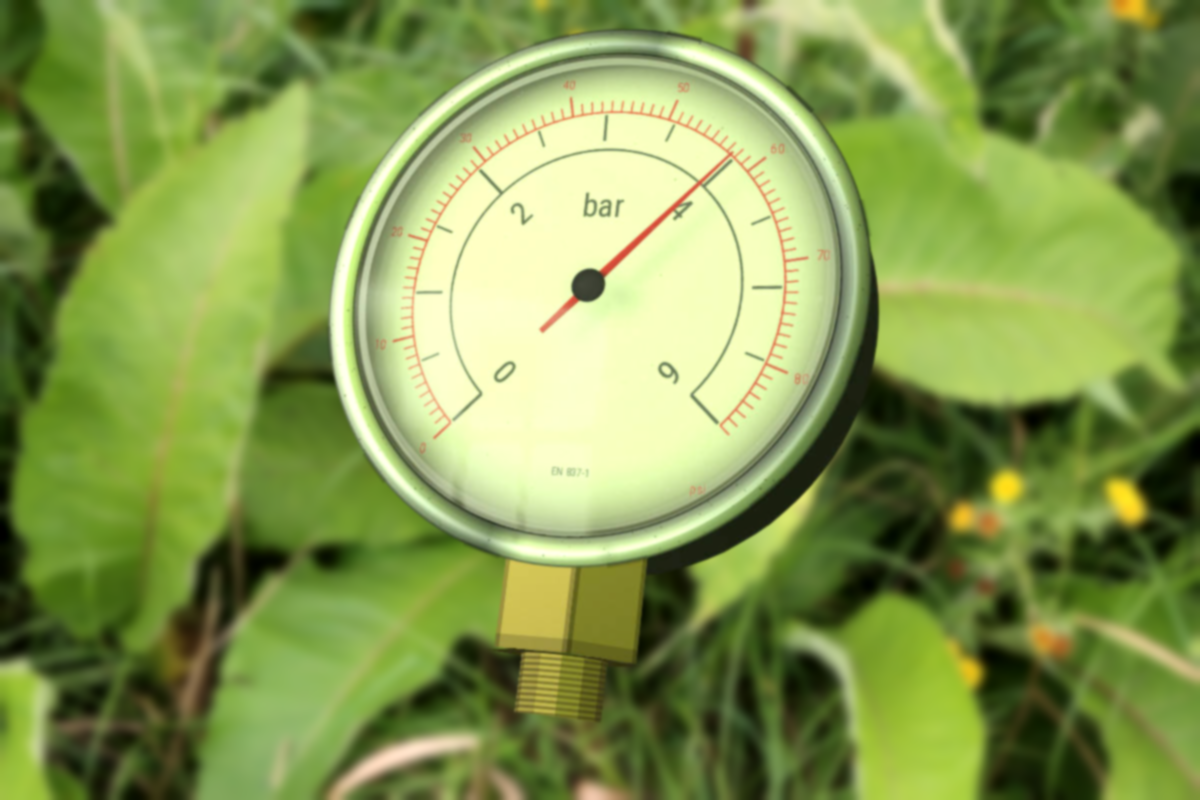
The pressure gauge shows 4bar
